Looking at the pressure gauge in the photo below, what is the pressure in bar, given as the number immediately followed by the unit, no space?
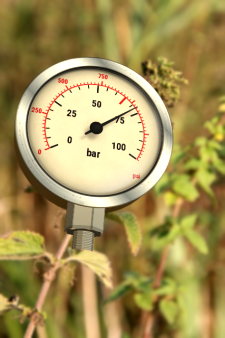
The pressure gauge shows 72.5bar
